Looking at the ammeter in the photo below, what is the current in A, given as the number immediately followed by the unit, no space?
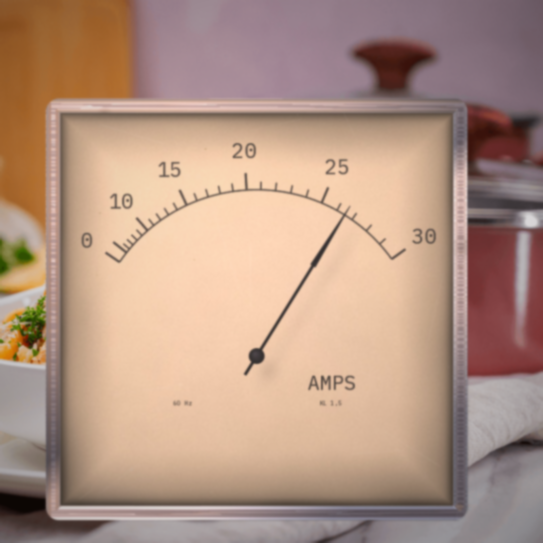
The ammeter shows 26.5A
